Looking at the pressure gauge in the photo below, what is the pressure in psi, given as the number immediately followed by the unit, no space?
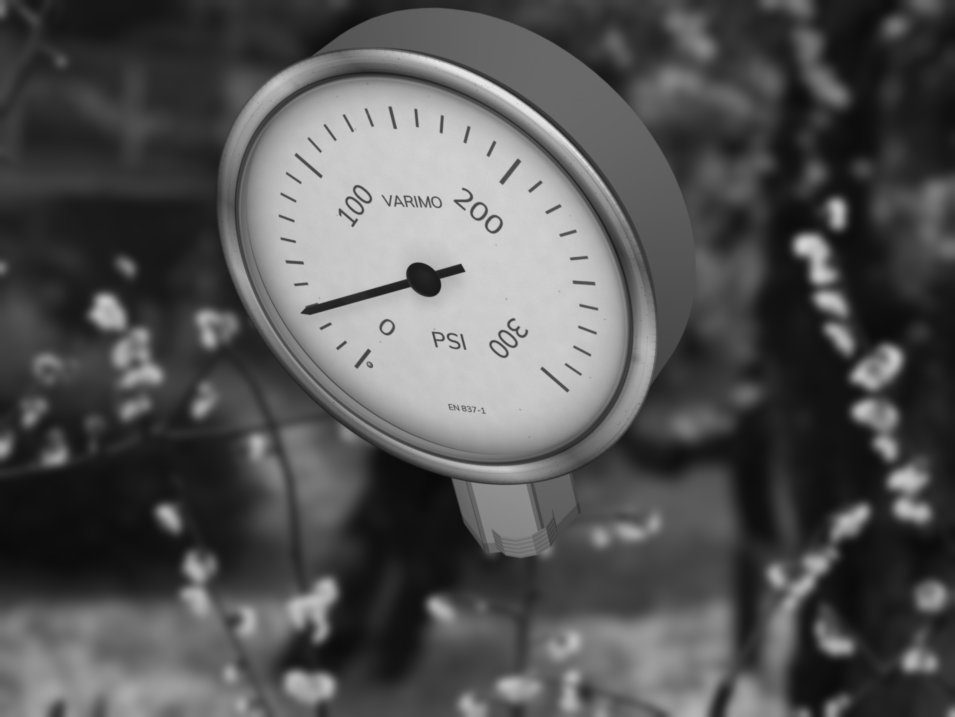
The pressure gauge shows 30psi
